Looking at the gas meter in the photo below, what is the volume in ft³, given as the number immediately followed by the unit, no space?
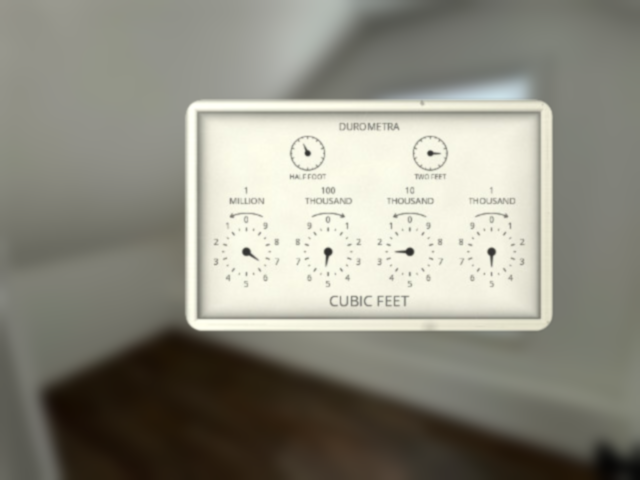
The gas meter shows 652500ft³
